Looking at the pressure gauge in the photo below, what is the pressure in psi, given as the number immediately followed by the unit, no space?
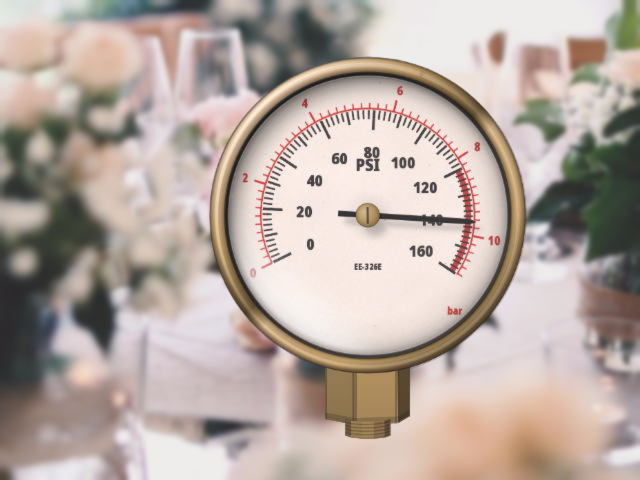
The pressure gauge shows 140psi
